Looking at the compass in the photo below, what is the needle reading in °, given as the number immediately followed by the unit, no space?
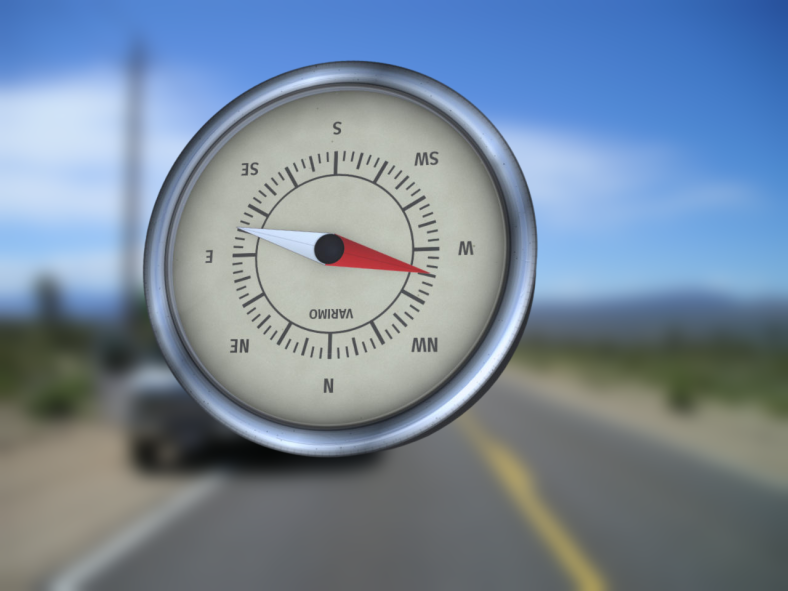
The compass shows 285°
